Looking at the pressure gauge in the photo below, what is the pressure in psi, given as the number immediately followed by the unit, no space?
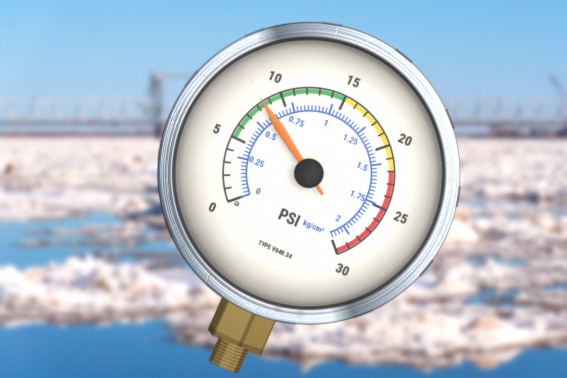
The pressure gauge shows 8.5psi
